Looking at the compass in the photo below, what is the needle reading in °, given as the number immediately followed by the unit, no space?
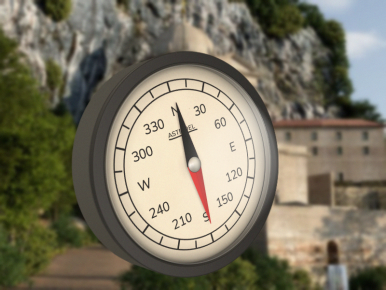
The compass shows 180°
